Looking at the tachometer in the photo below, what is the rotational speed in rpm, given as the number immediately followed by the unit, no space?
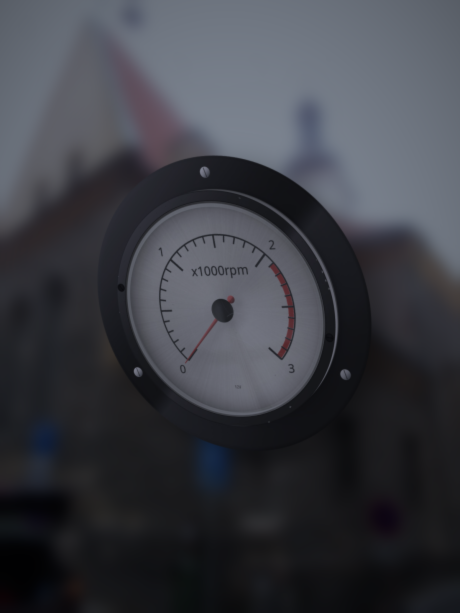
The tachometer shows 0rpm
